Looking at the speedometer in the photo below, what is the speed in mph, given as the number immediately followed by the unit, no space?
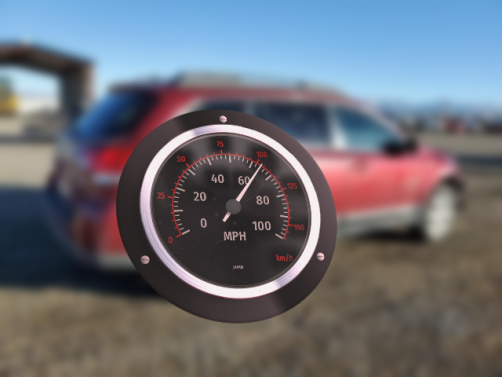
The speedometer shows 64mph
